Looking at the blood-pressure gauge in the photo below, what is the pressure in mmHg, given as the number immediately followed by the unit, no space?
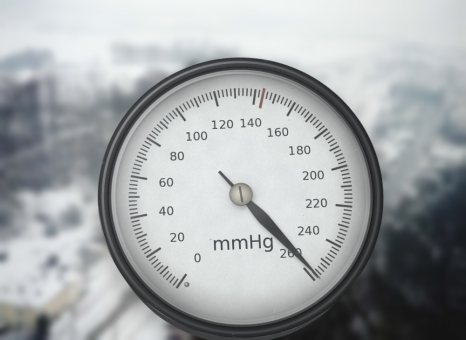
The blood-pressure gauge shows 258mmHg
